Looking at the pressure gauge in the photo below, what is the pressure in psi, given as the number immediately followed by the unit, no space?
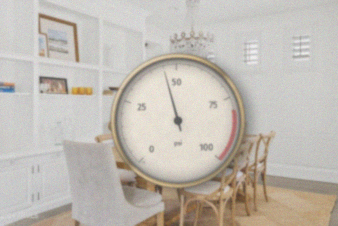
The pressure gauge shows 45psi
